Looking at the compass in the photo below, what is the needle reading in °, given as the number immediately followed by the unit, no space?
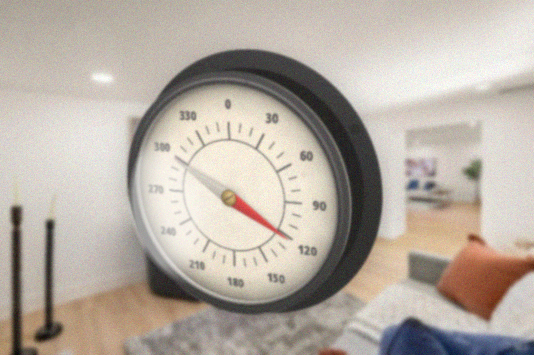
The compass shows 120°
